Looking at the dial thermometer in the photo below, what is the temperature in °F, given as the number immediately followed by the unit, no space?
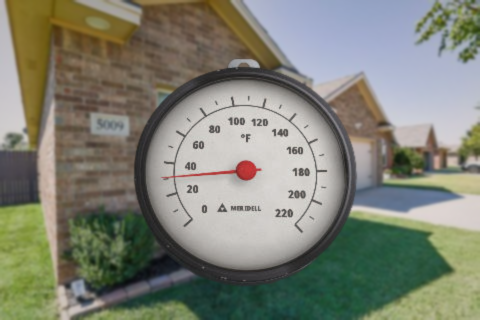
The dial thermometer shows 30°F
